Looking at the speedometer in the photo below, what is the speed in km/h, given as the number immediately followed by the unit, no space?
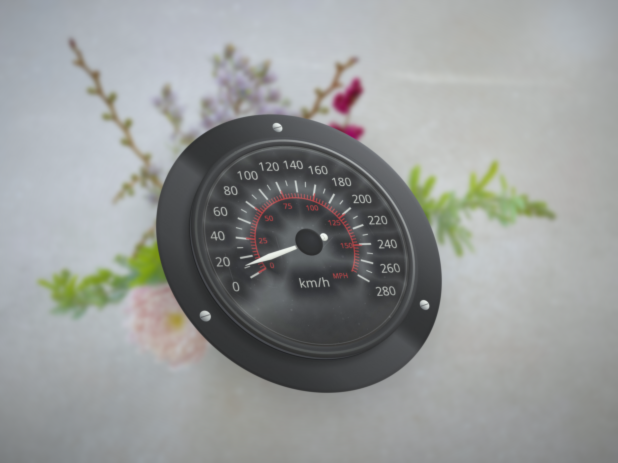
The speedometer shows 10km/h
